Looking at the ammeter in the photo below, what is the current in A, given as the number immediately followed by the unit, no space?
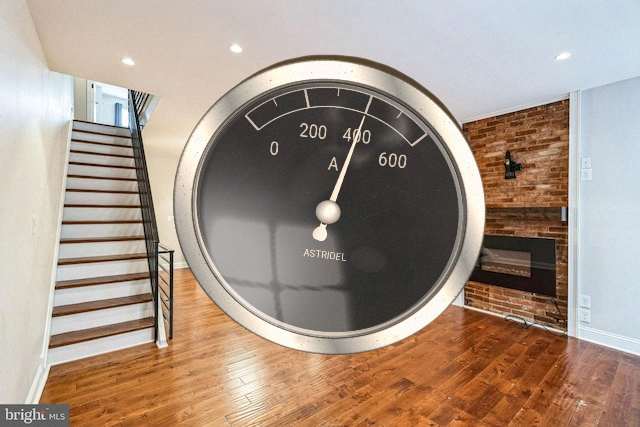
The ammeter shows 400A
